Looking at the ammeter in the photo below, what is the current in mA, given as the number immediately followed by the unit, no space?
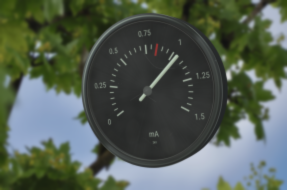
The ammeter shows 1.05mA
